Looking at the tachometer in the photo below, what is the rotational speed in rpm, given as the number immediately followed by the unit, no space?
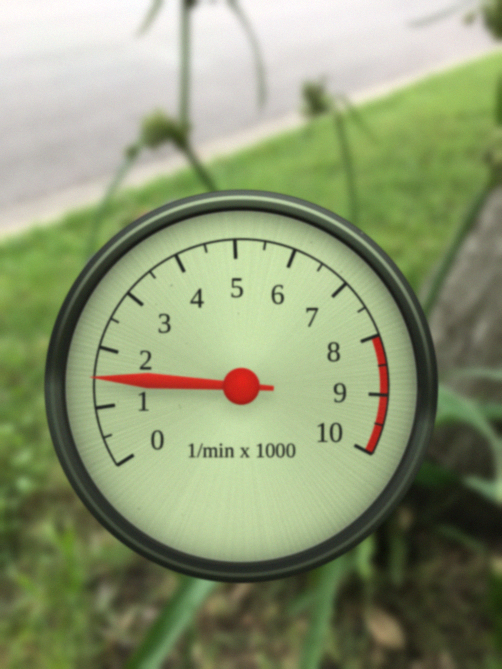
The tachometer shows 1500rpm
